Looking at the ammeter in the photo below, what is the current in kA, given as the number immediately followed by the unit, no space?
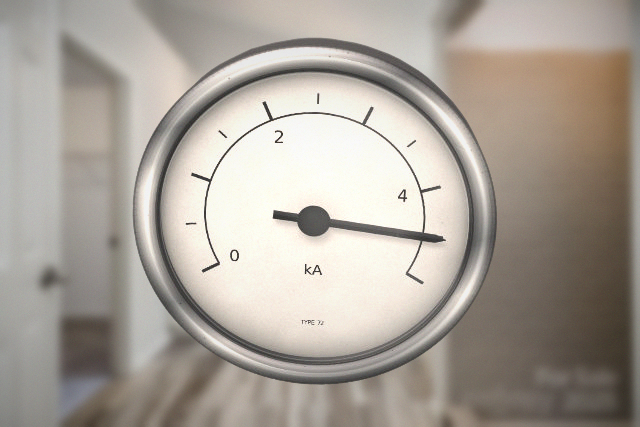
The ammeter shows 4.5kA
